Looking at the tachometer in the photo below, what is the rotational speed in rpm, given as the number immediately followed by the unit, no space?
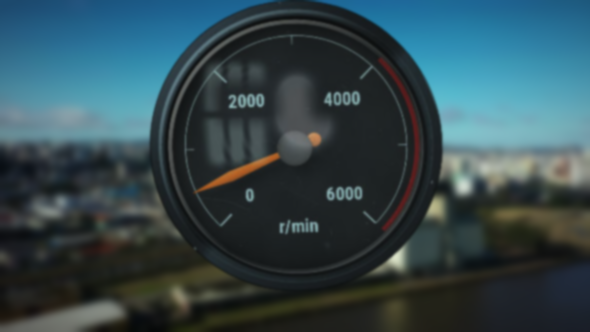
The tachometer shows 500rpm
